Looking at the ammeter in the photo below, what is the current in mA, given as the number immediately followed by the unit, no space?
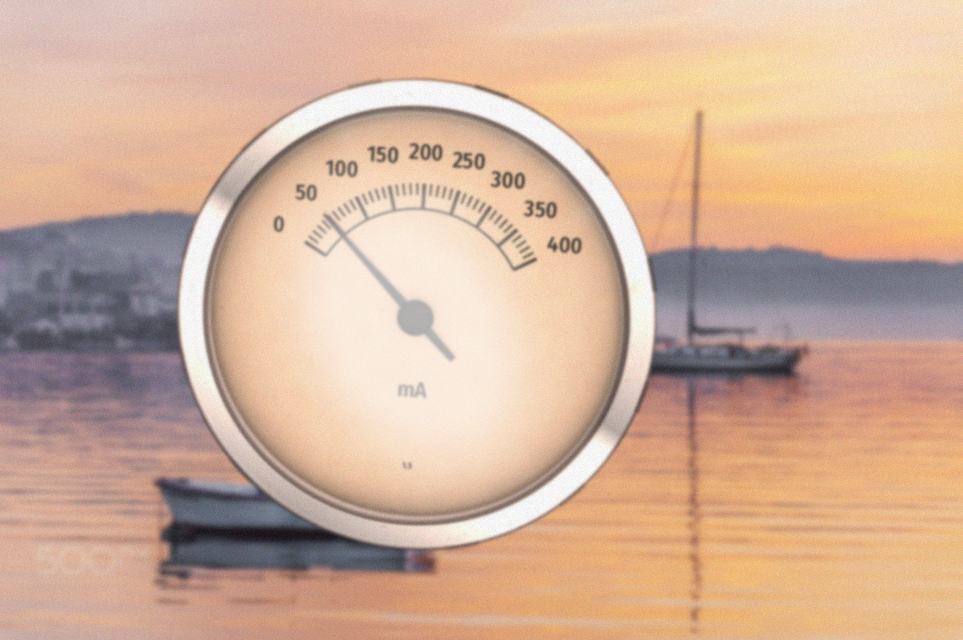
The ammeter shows 50mA
